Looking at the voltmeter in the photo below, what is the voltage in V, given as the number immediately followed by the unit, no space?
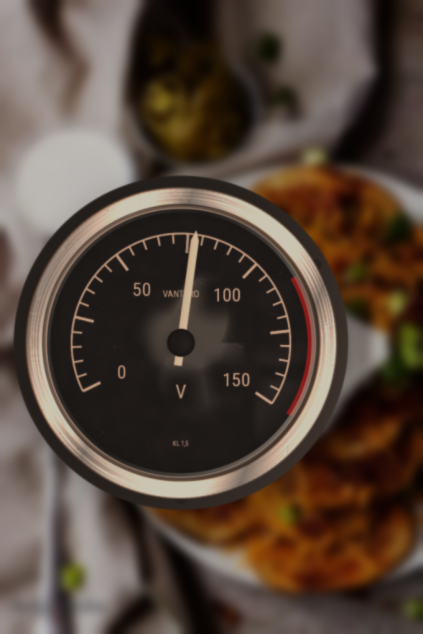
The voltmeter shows 77.5V
